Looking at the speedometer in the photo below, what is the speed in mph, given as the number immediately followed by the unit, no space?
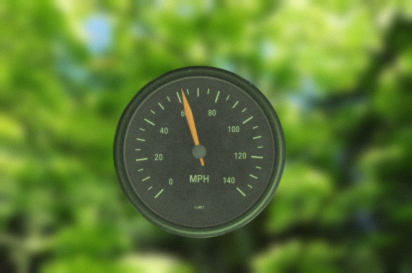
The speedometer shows 62.5mph
